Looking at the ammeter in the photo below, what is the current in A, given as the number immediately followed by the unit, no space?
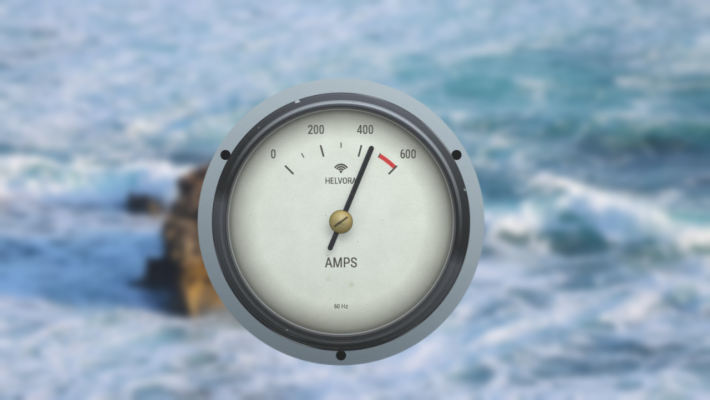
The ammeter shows 450A
